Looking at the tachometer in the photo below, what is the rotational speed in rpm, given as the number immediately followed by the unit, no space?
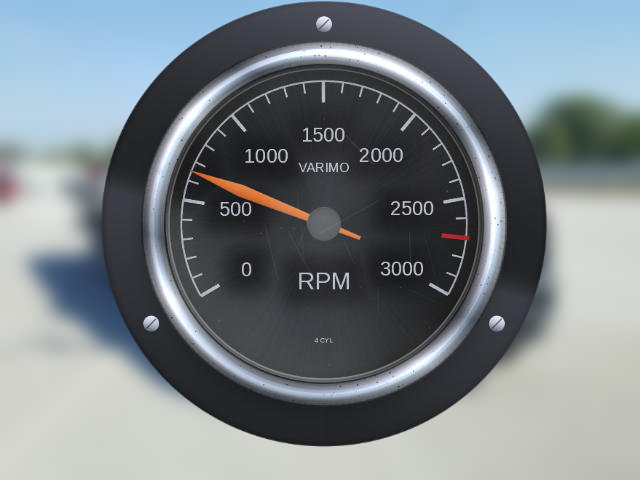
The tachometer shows 650rpm
